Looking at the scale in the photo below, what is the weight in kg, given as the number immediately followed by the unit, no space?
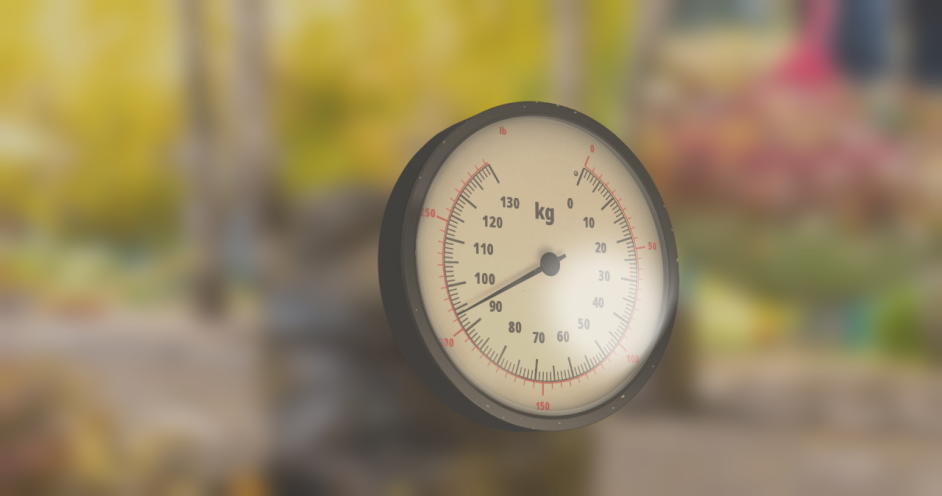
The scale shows 94kg
